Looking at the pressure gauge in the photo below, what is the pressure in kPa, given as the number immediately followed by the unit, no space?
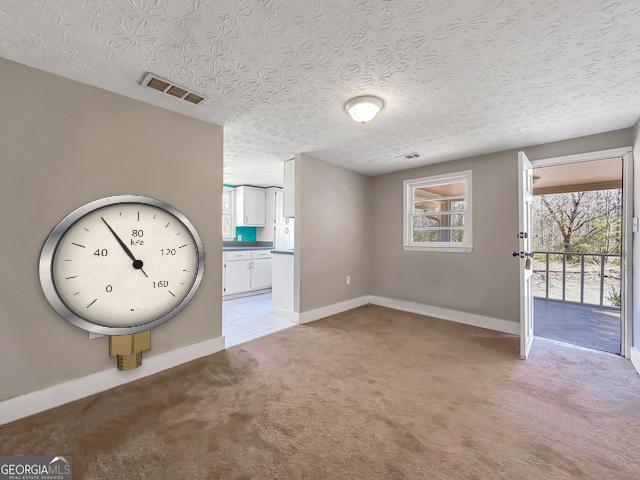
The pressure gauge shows 60kPa
